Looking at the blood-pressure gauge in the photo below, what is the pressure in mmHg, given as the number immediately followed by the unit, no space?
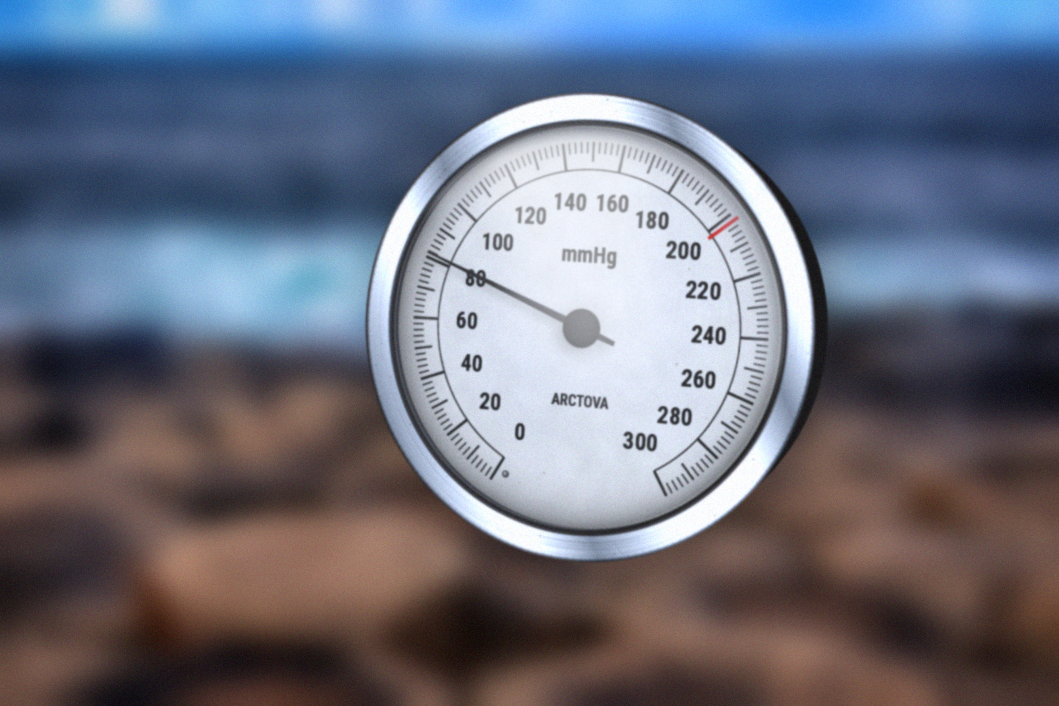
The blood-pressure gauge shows 82mmHg
